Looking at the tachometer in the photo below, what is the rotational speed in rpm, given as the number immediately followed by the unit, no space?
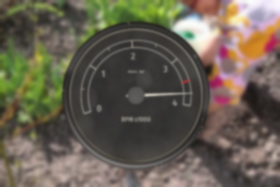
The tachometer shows 3750rpm
